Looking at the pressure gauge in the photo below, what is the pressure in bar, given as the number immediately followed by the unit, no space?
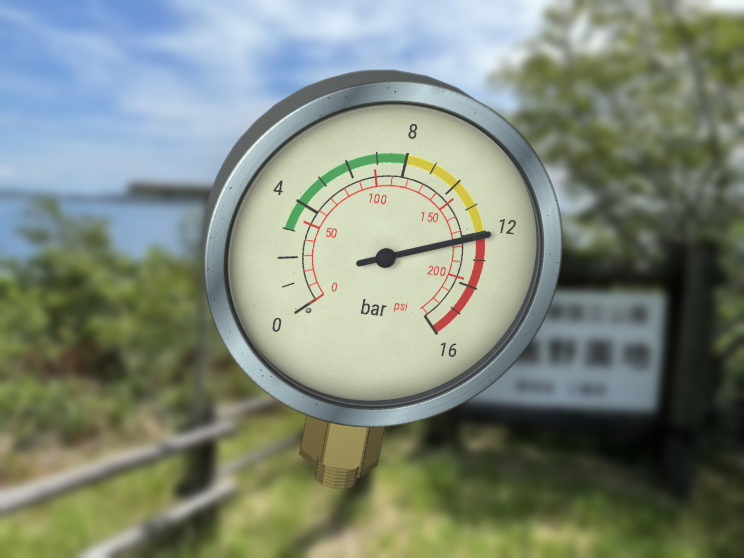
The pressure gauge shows 12bar
